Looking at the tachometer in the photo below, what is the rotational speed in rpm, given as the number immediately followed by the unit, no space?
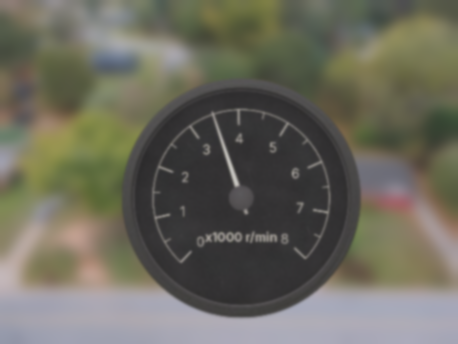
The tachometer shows 3500rpm
